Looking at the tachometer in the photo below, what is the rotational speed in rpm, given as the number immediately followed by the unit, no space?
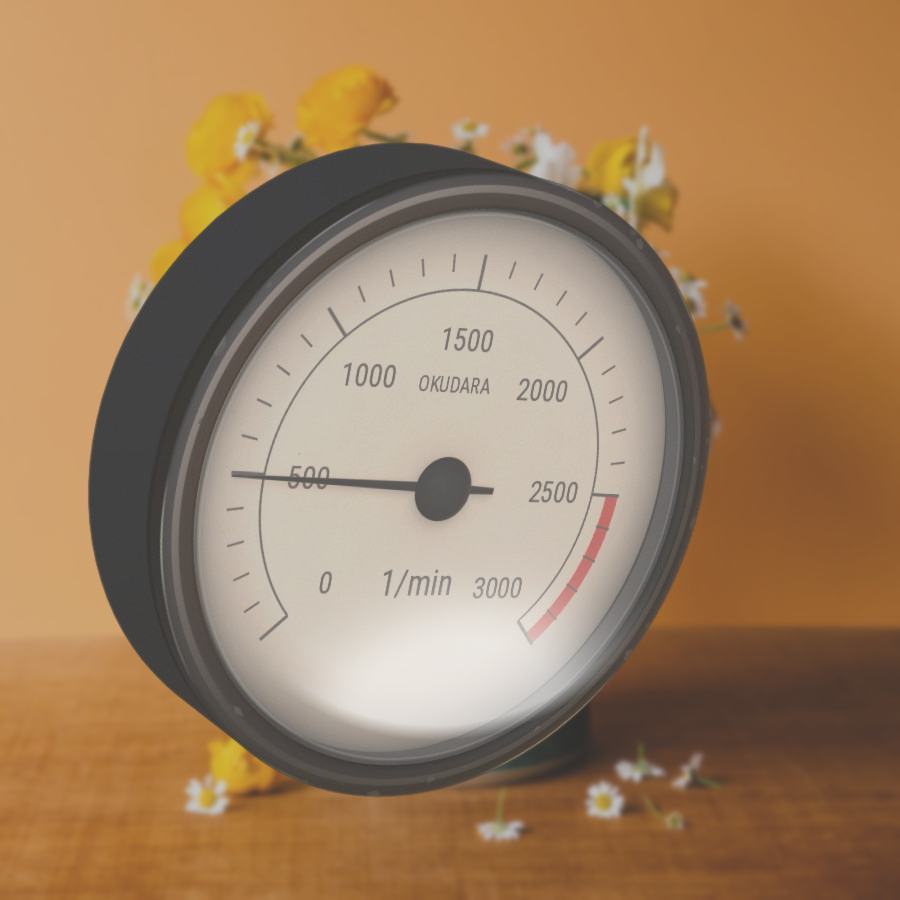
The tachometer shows 500rpm
